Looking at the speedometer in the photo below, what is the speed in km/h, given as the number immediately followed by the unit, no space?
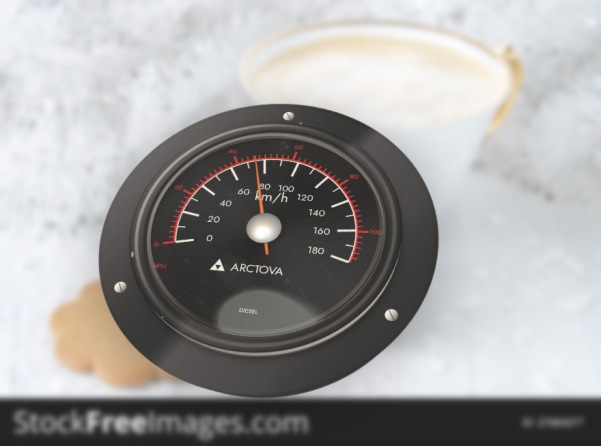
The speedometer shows 75km/h
